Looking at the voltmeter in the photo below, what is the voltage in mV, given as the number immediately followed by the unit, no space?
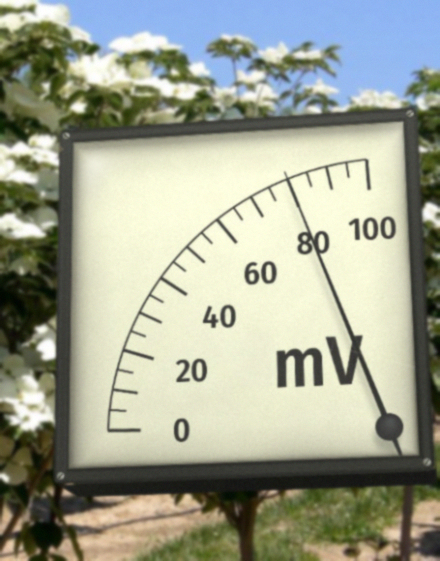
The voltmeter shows 80mV
